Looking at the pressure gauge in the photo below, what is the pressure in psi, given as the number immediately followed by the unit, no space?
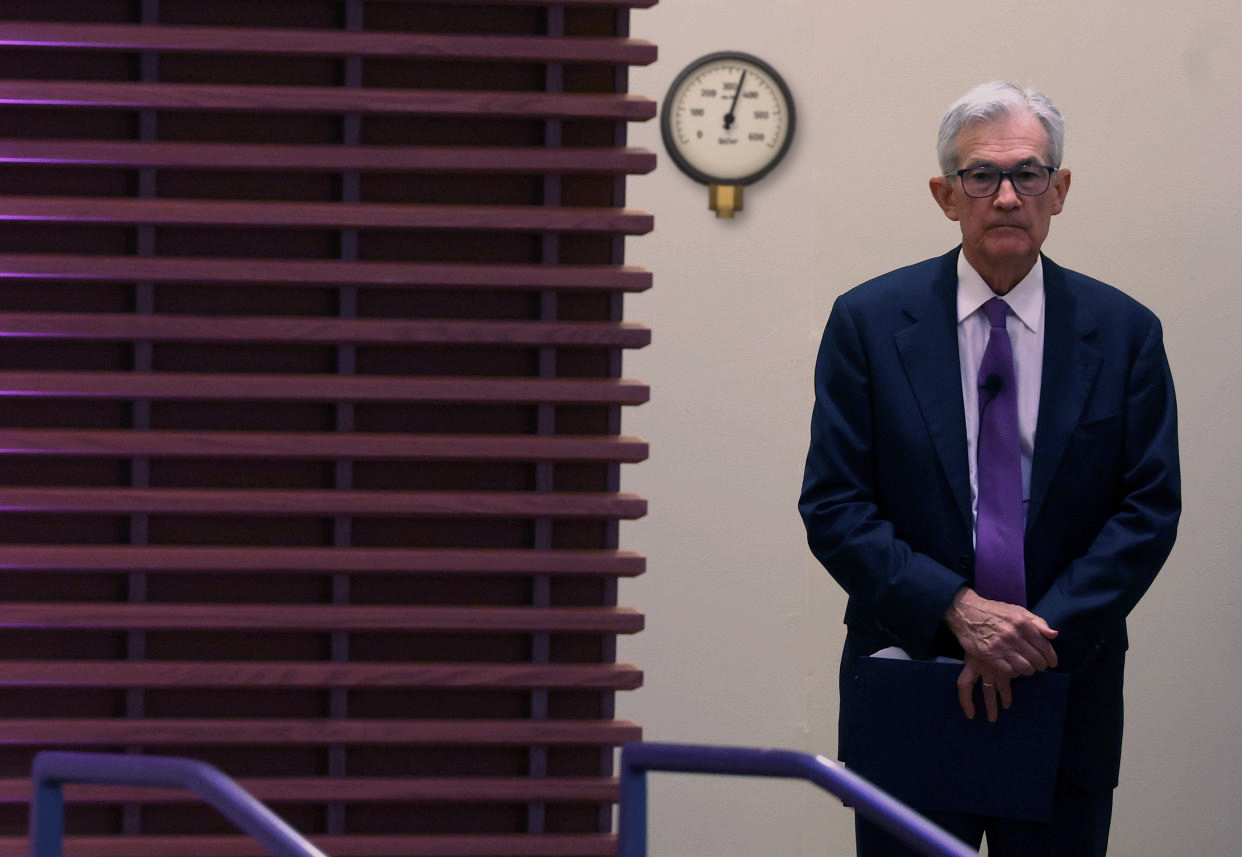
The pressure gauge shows 340psi
